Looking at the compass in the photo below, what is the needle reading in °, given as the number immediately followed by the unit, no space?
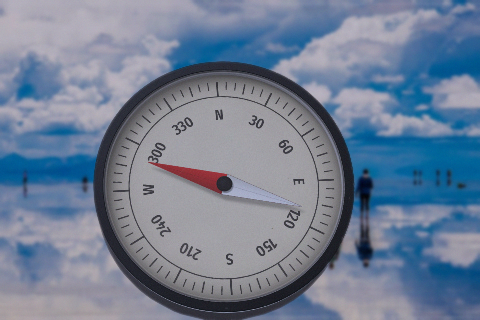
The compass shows 290°
